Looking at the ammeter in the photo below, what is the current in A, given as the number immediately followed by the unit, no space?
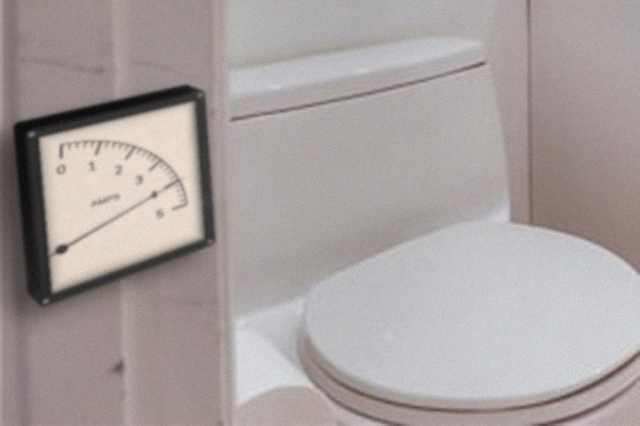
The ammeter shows 4A
